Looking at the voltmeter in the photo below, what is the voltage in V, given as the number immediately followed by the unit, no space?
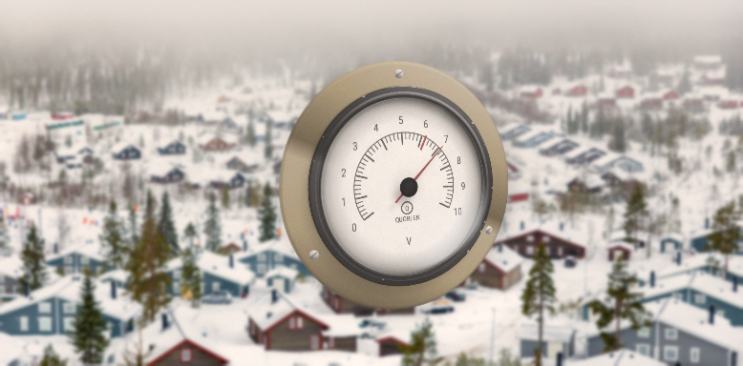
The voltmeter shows 7V
